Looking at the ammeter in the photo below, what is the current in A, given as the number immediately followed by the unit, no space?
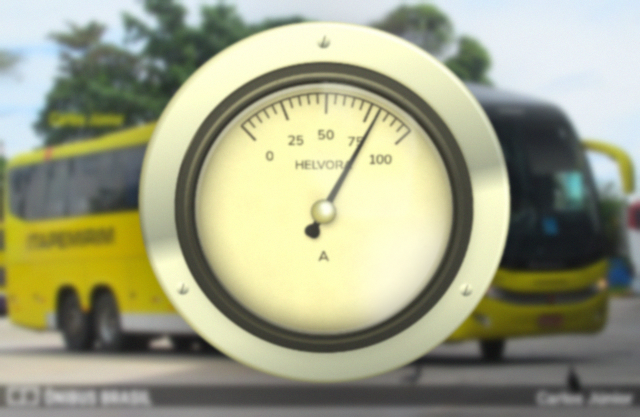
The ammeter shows 80A
